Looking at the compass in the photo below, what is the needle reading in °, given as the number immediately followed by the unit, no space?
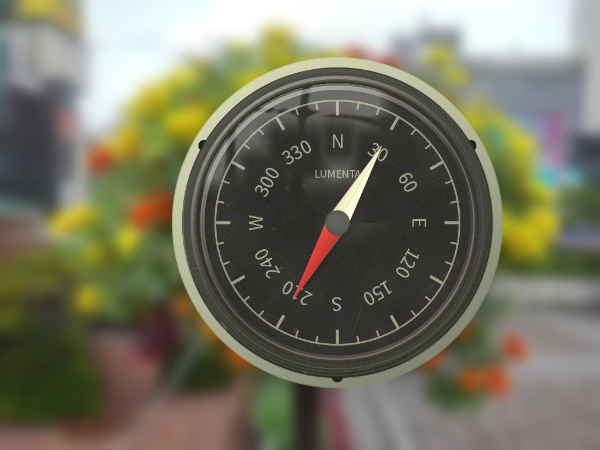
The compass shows 210°
